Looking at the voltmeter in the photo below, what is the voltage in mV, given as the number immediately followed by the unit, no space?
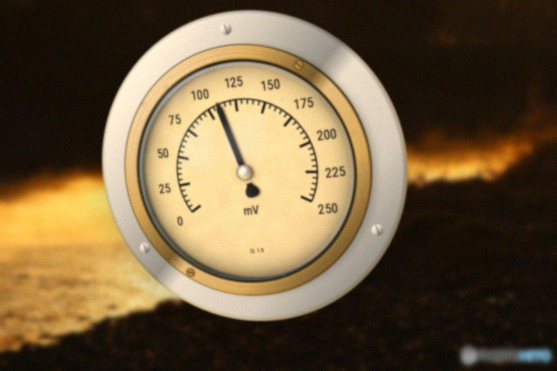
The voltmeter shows 110mV
